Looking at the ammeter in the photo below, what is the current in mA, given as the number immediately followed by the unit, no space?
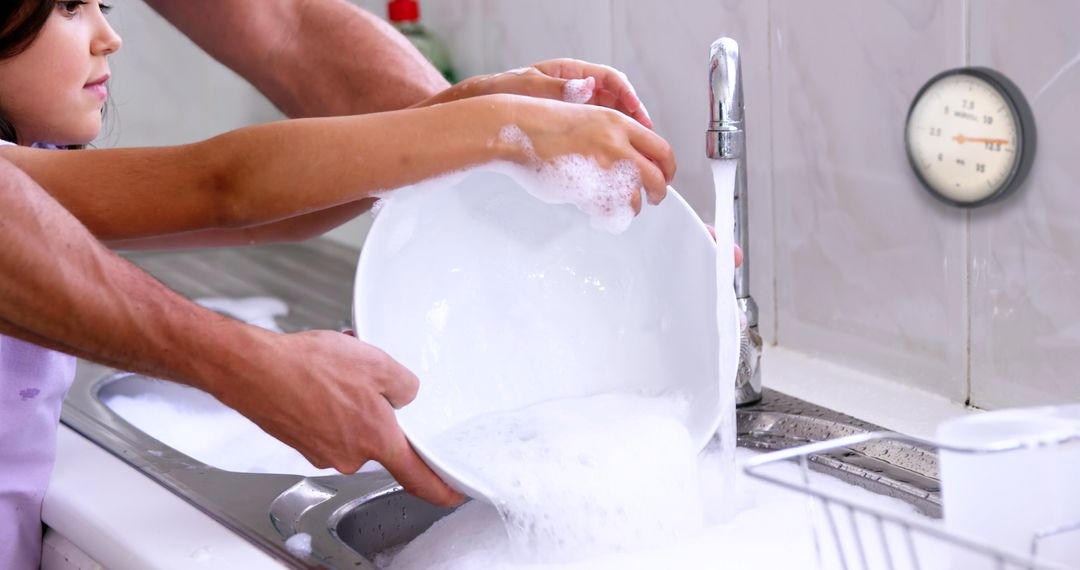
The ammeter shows 12mA
